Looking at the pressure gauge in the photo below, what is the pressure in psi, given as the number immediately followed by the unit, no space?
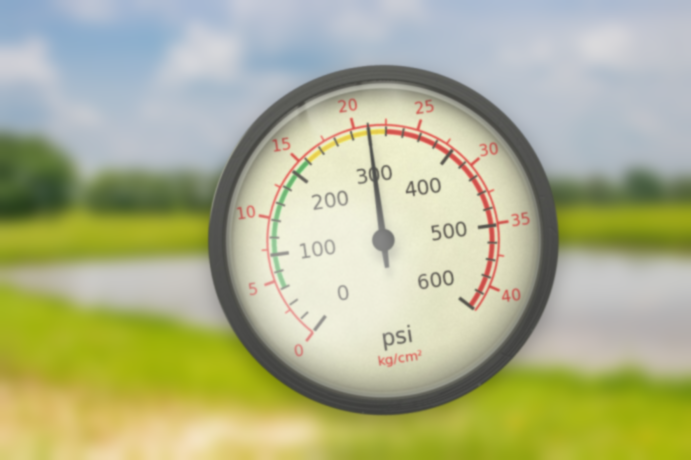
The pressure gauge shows 300psi
